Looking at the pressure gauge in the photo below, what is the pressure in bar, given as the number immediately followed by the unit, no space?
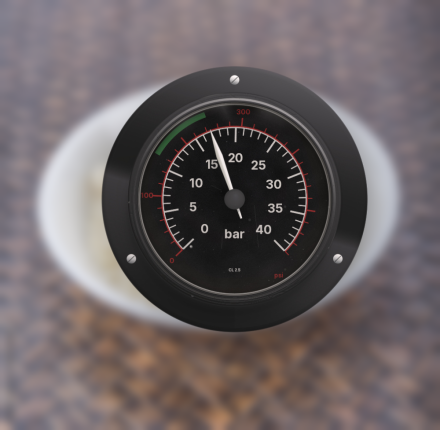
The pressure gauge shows 17bar
